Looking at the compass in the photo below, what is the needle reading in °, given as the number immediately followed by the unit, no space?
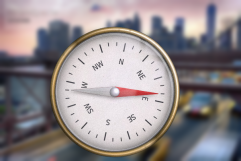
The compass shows 80°
